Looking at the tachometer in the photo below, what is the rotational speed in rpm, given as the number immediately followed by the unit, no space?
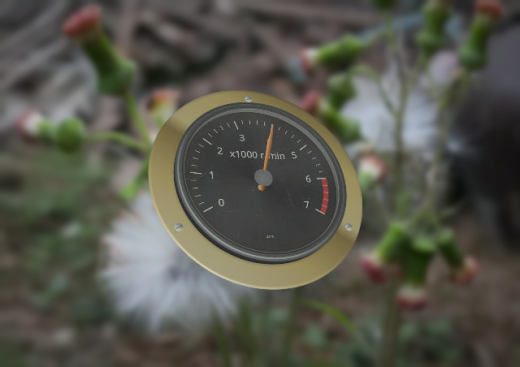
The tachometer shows 4000rpm
